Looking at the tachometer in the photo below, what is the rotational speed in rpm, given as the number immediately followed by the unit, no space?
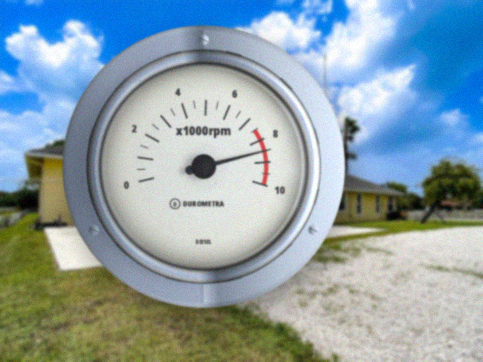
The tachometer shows 8500rpm
